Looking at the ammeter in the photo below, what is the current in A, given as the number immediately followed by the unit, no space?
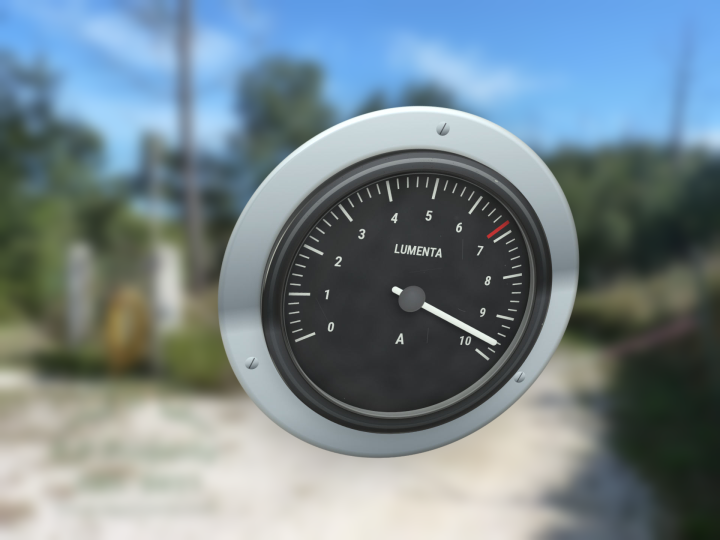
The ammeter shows 9.6A
